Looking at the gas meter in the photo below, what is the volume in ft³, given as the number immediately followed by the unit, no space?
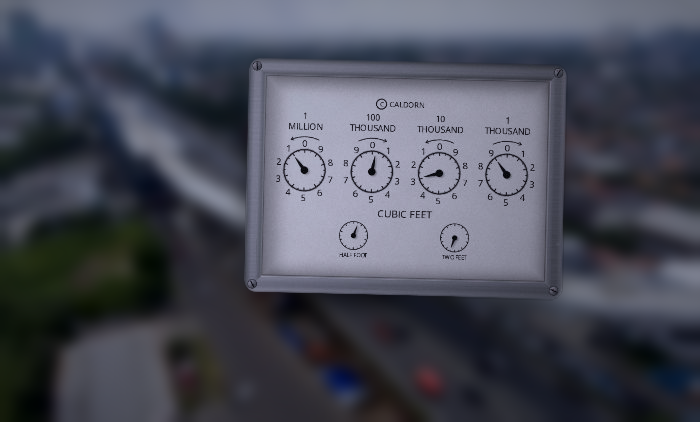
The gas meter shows 102900ft³
